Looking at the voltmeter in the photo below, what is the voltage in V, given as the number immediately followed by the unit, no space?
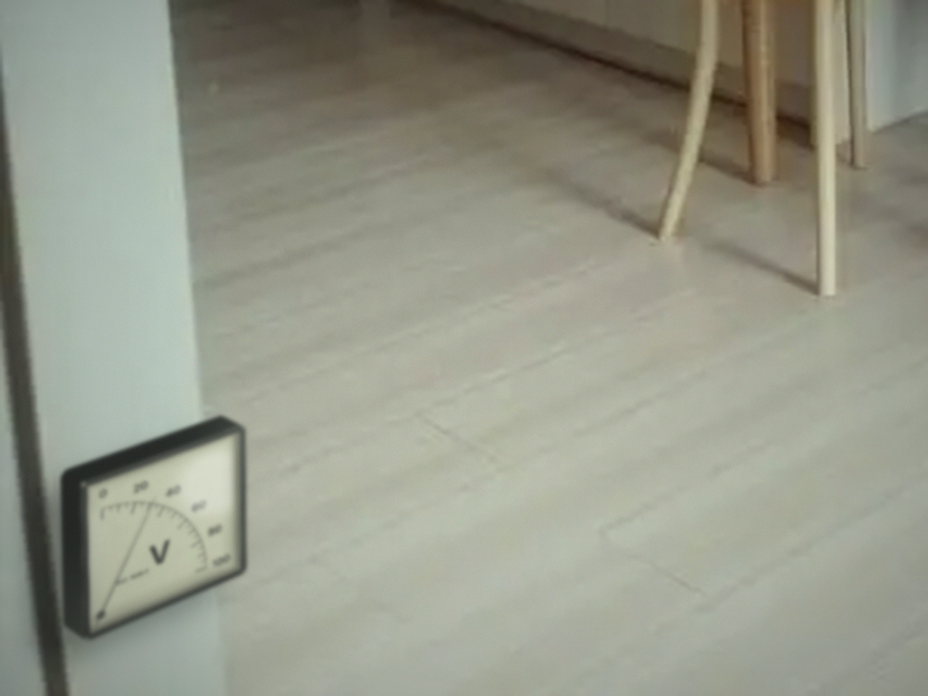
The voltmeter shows 30V
